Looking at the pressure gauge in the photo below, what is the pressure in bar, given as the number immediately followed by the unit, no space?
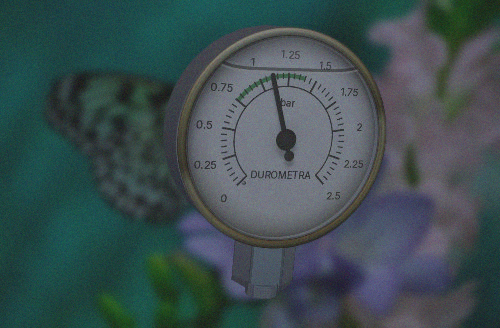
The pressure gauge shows 1.1bar
